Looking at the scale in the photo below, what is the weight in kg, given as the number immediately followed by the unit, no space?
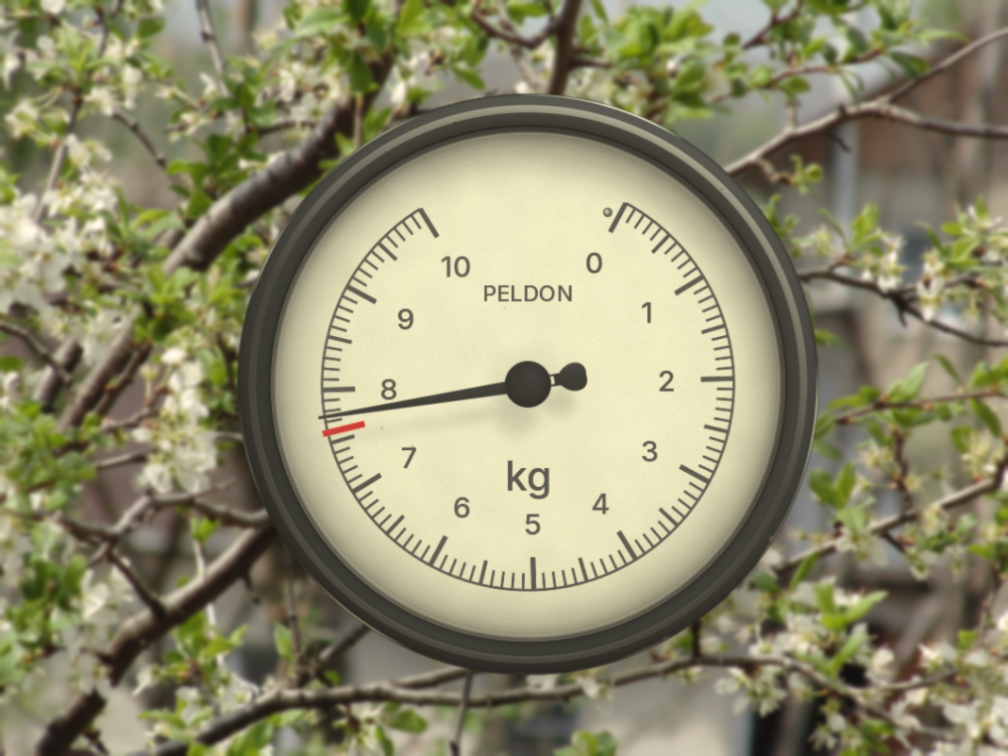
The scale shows 7.75kg
